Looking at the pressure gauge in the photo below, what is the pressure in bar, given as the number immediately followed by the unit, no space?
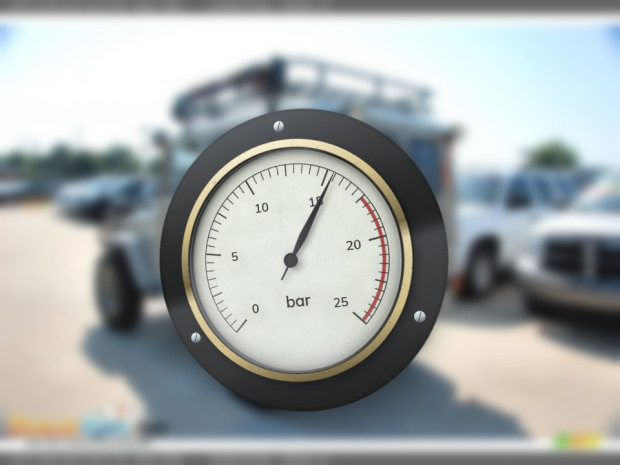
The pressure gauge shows 15.5bar
